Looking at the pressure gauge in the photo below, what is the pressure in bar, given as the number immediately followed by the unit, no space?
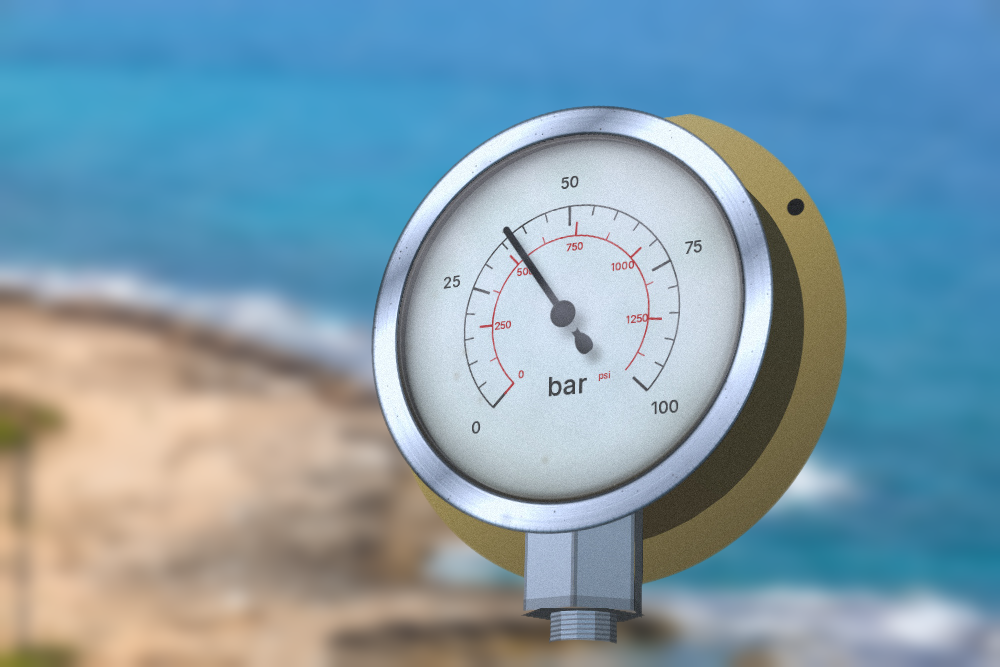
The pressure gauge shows 37.5bar
